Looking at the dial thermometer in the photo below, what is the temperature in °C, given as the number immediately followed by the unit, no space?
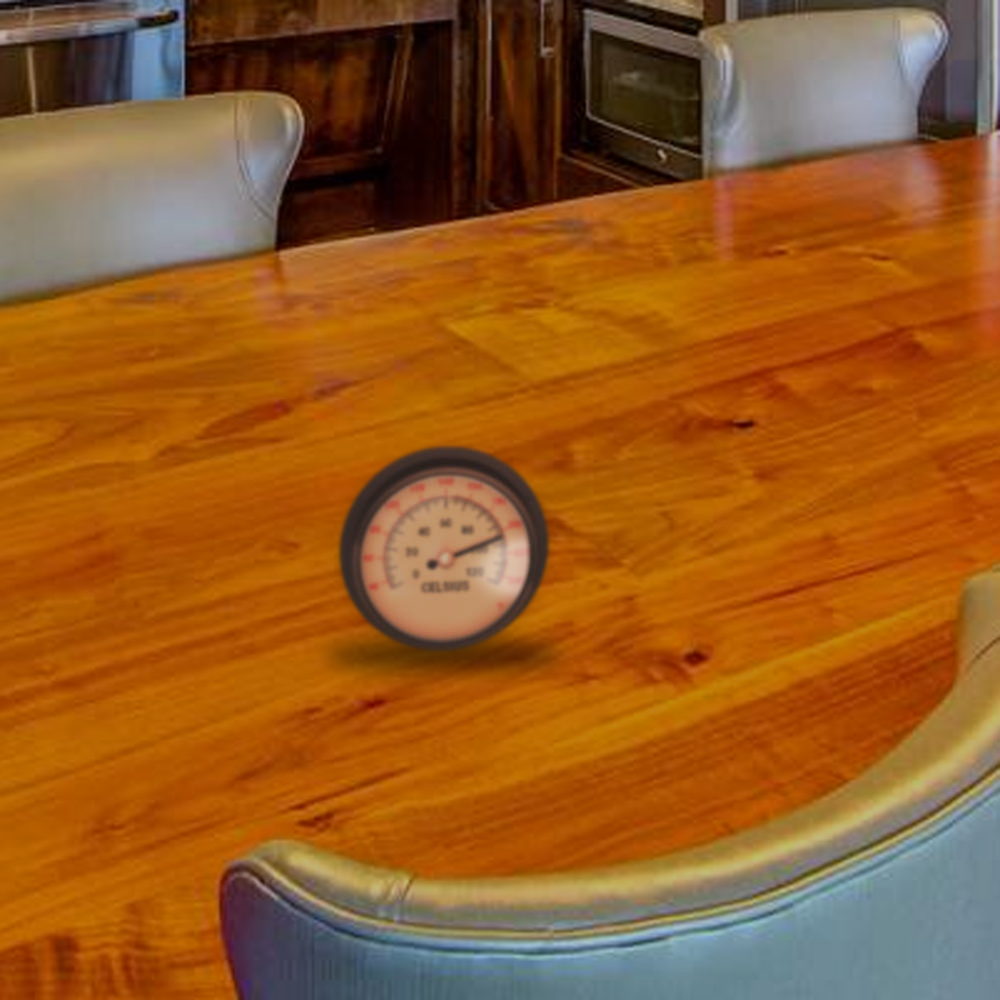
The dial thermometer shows 95°C
